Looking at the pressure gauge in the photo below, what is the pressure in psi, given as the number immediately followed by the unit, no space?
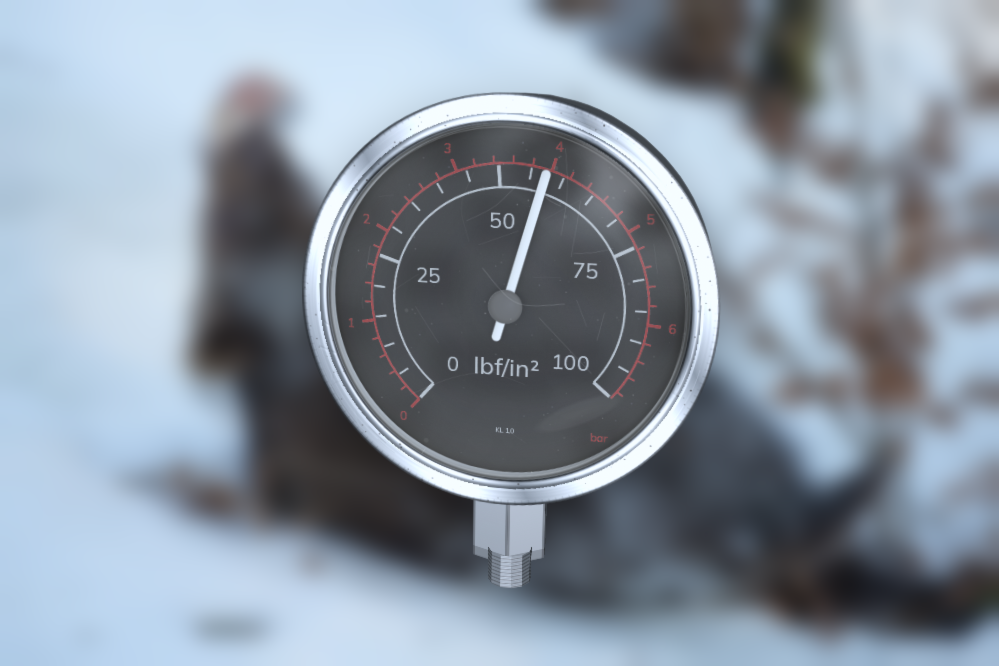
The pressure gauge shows 57.5psi
